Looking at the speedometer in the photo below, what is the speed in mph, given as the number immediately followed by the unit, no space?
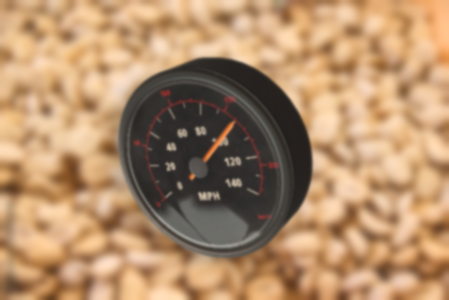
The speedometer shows 100mph
